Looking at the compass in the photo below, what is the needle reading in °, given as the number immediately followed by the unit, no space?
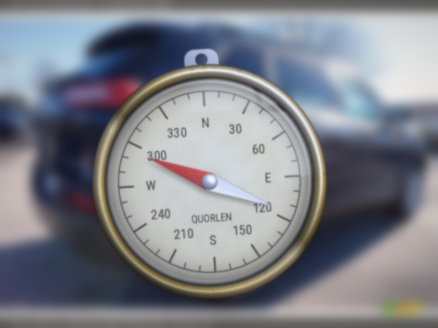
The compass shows 295°
